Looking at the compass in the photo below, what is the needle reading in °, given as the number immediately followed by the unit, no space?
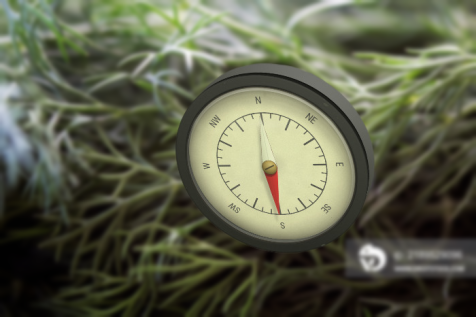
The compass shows 180°
